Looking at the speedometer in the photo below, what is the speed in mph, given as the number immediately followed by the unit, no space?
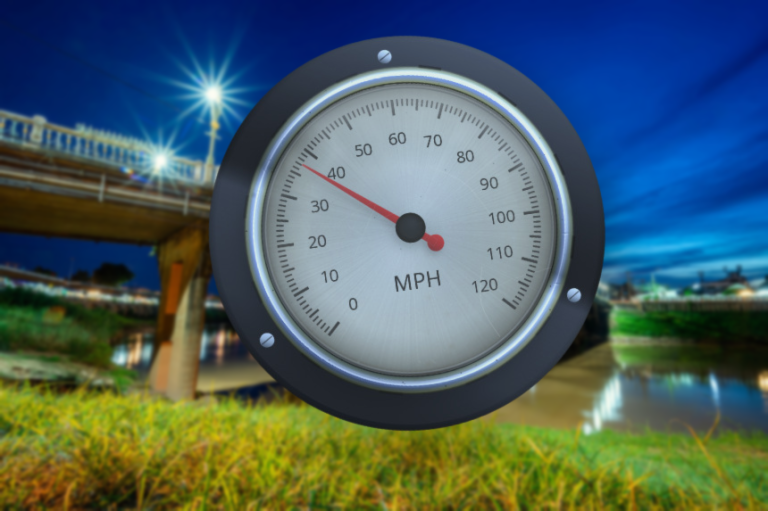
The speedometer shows 37mph
